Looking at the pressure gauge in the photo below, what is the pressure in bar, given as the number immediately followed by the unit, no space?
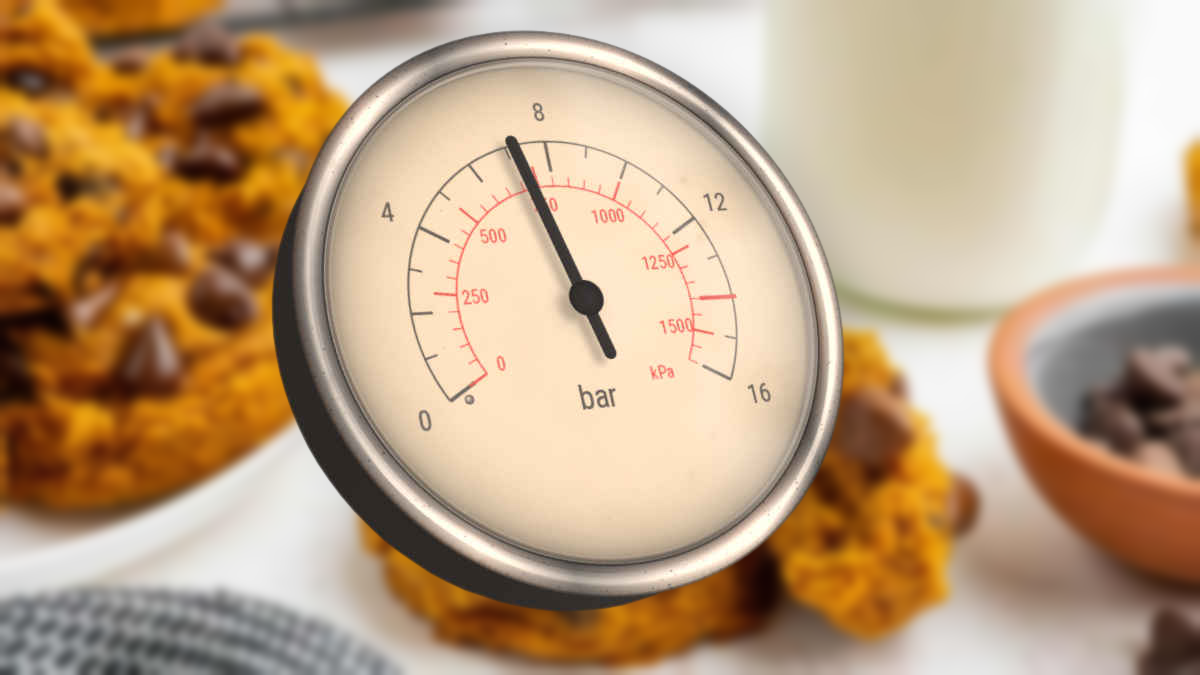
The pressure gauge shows 7bar
